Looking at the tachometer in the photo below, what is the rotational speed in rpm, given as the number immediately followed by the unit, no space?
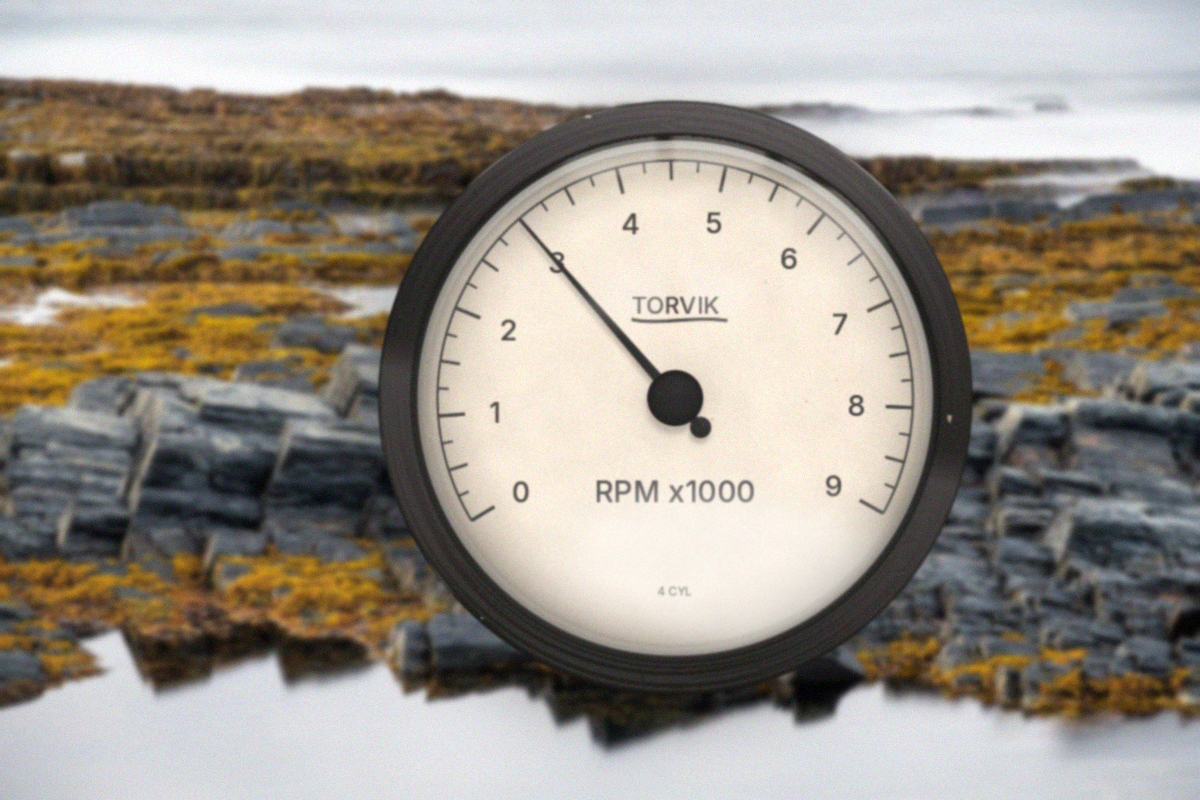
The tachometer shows 3000rpm
